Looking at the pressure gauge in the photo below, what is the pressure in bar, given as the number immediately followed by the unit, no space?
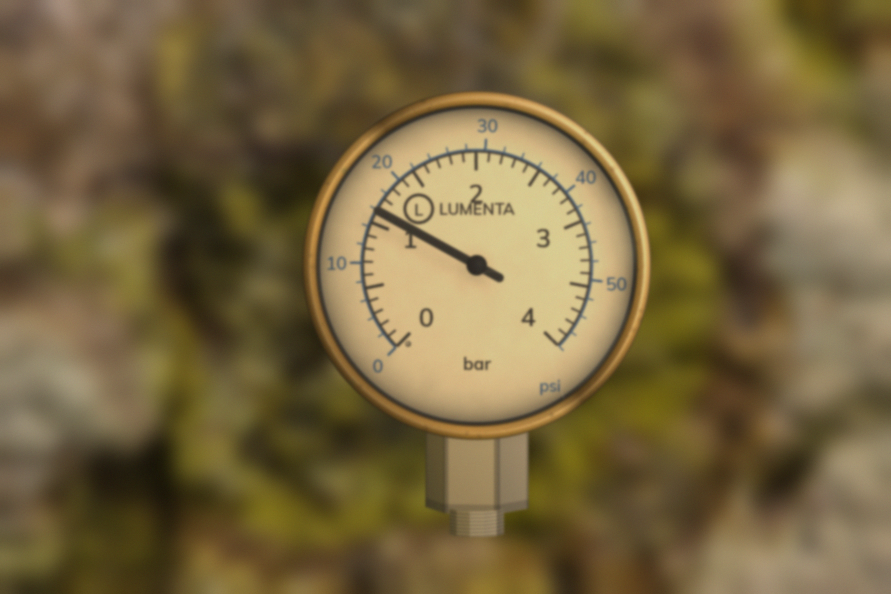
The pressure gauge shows 1.1bar
